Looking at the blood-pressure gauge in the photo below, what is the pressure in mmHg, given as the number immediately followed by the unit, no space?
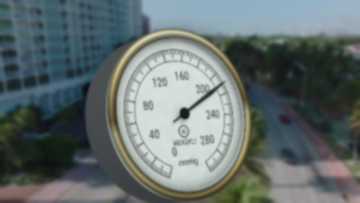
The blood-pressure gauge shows 210mmHg
